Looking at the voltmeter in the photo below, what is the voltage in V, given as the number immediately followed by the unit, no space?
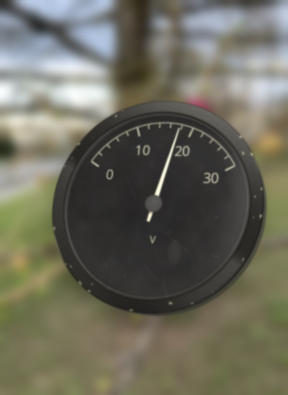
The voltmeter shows 18V
